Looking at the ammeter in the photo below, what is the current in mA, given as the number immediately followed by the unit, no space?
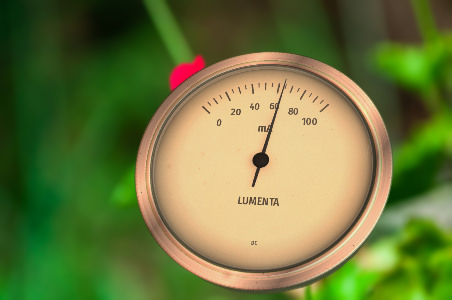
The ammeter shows 65mA
